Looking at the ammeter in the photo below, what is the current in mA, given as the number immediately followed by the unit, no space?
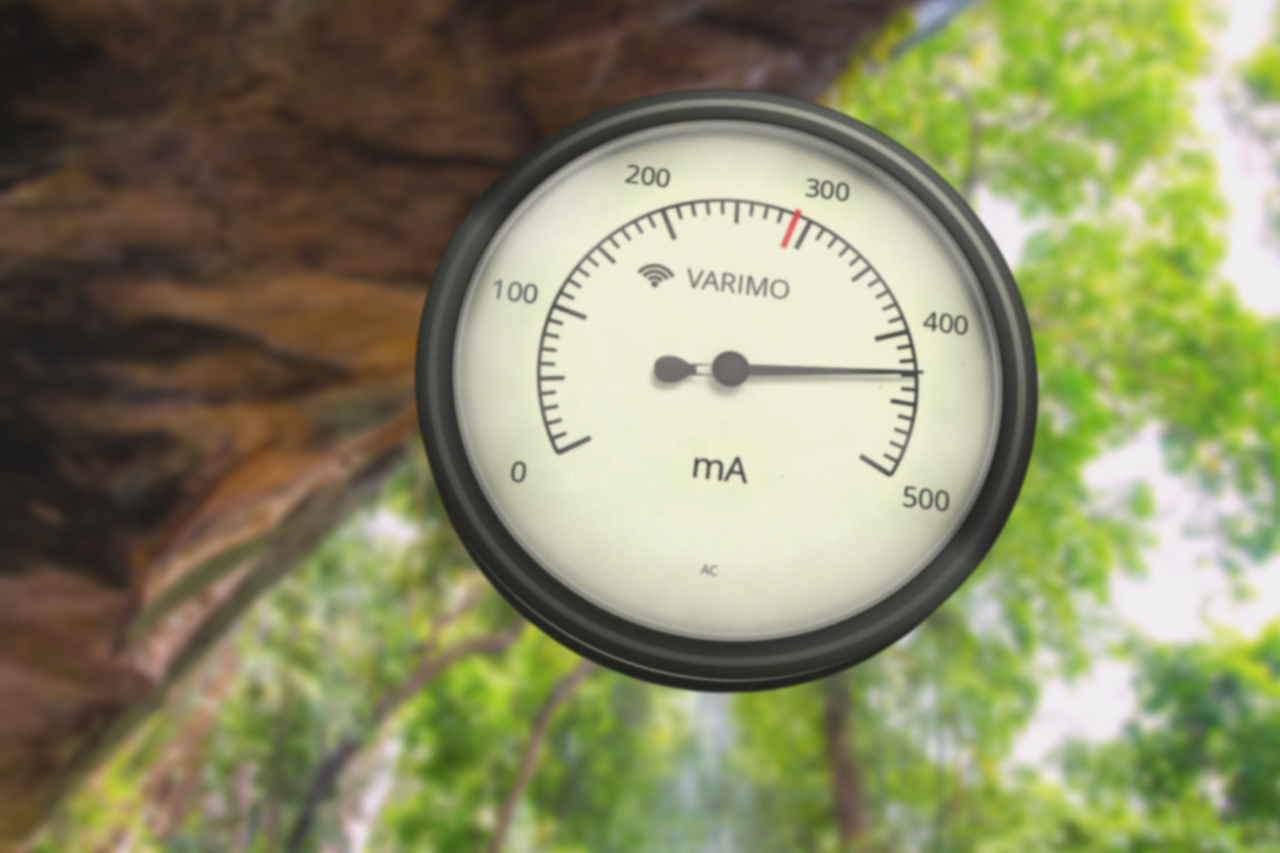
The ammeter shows 430mA
